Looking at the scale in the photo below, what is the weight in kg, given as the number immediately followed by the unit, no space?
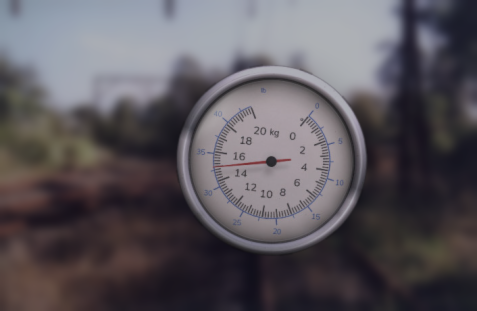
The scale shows 15kg
